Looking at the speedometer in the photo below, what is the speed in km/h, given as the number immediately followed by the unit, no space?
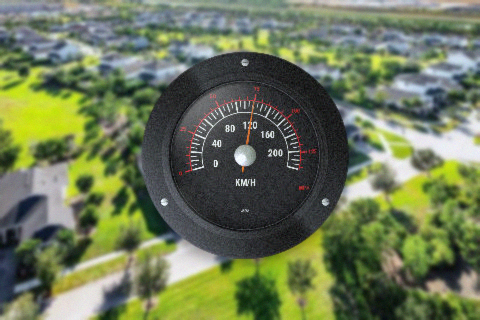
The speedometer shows 120km/h
